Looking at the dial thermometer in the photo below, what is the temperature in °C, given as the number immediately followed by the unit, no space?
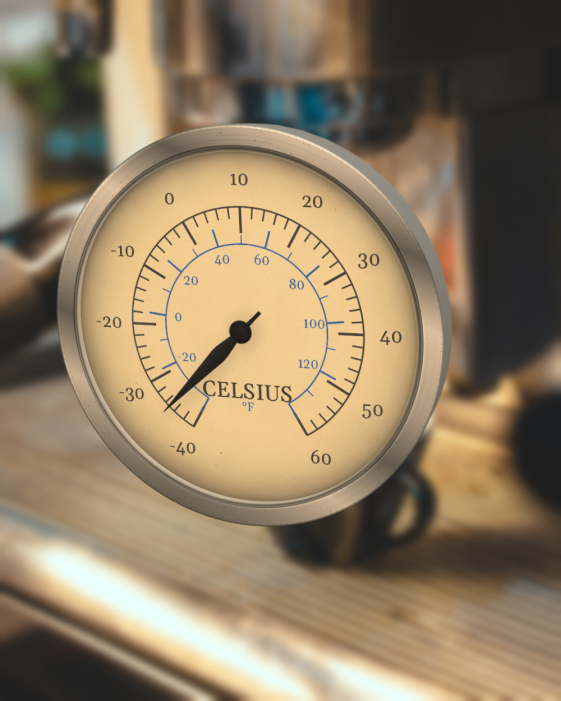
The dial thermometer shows -35°C
